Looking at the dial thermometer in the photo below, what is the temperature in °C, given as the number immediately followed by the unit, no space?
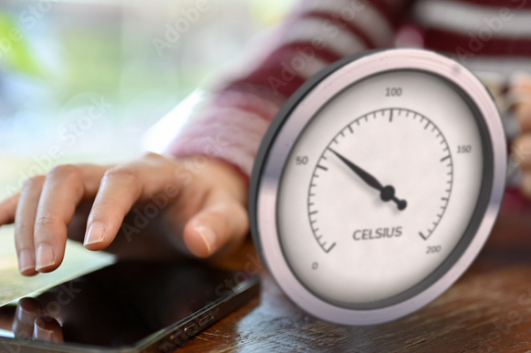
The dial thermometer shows 60°C
